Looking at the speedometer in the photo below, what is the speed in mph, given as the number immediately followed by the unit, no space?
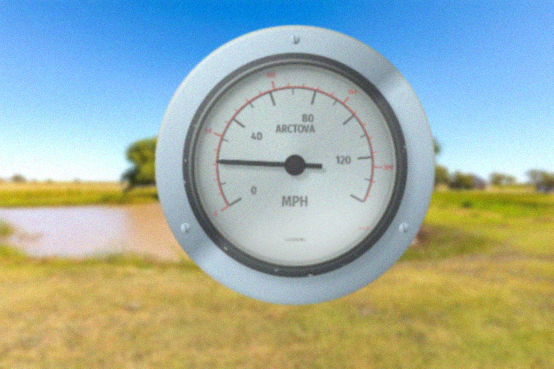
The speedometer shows 20mph
